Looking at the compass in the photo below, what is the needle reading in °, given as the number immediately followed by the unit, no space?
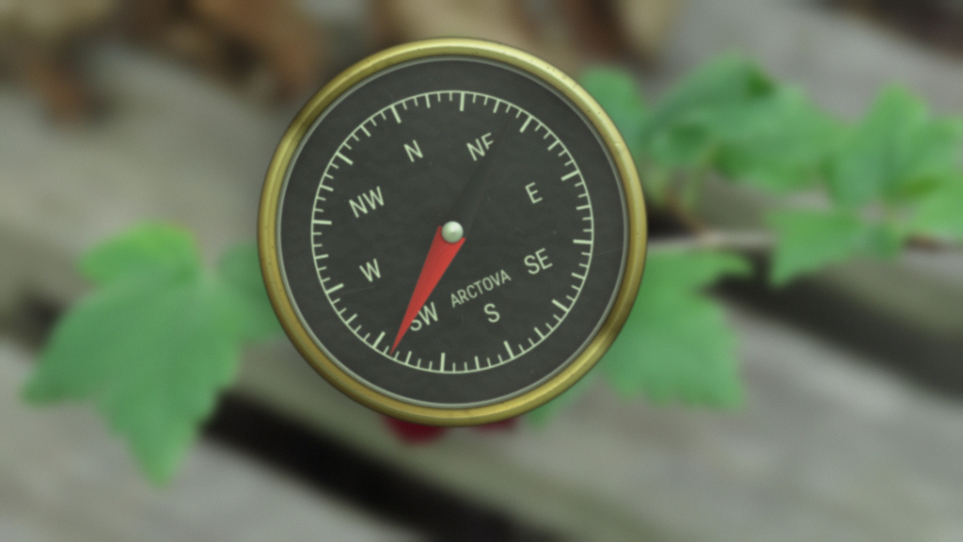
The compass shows 232.5°
